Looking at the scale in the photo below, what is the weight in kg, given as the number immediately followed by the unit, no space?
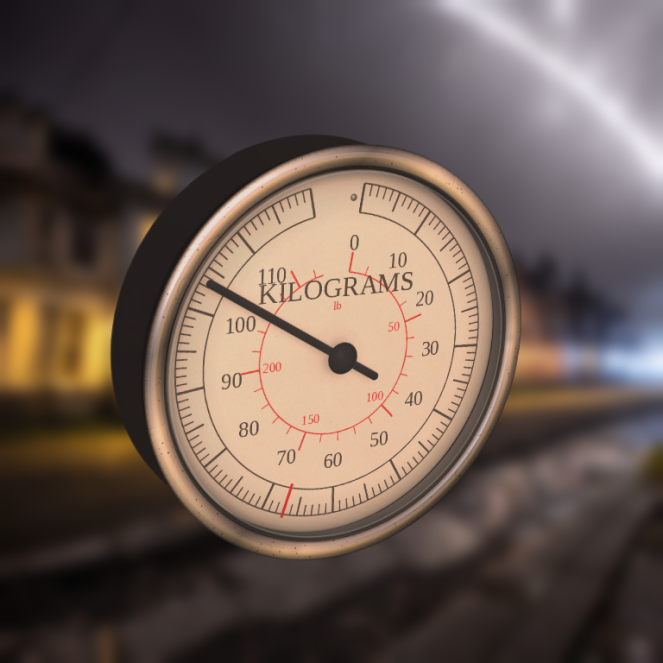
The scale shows 103.5kg
